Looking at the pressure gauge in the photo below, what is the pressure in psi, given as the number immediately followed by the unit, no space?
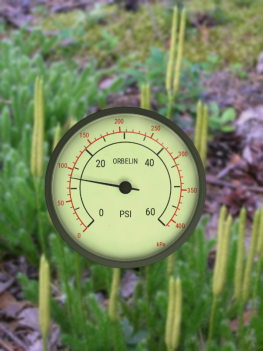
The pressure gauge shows 12.5psi
